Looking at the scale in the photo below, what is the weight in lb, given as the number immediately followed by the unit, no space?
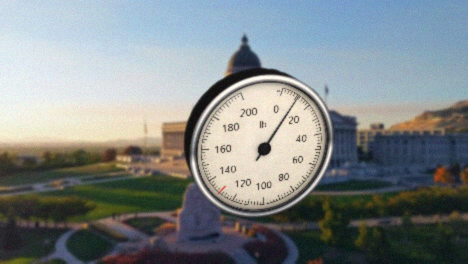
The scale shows 10lb
